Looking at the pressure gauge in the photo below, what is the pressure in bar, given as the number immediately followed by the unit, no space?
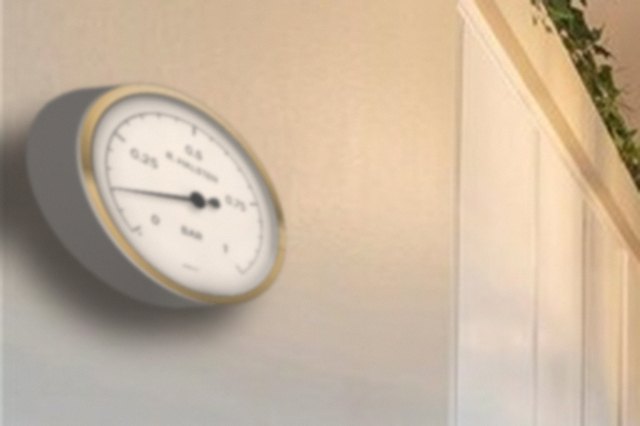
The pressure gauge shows 0.1bar
